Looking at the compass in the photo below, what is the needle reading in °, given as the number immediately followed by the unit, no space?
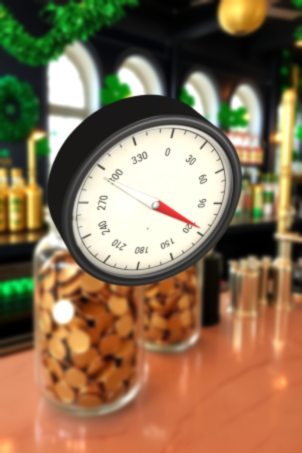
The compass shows 115°
